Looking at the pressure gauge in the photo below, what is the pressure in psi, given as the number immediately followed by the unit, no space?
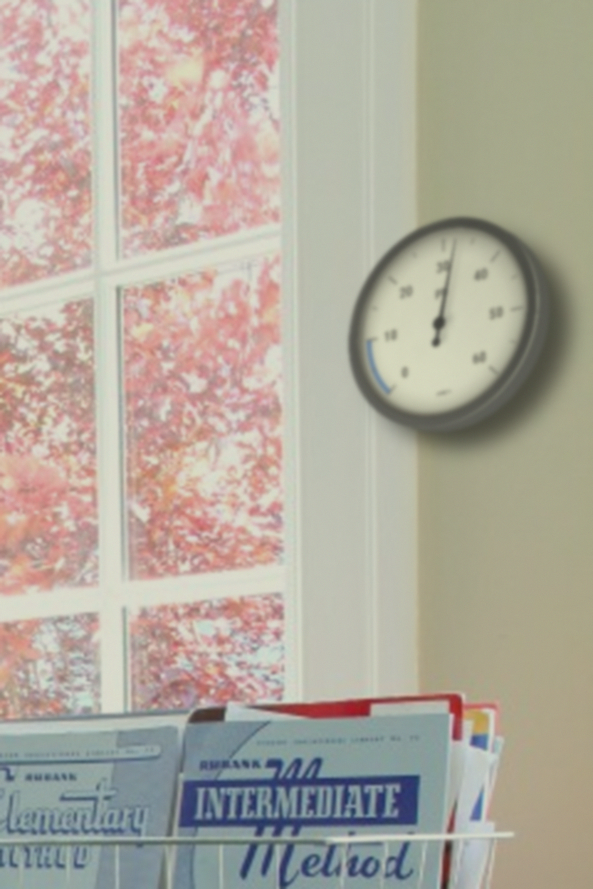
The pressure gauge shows 32.5psi
